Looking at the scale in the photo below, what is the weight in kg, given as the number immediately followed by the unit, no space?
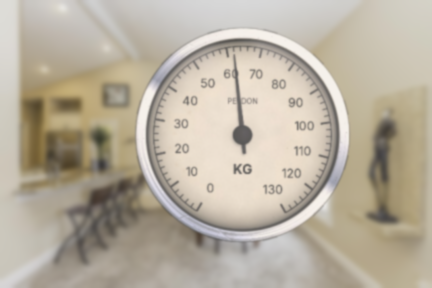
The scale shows 62kg
